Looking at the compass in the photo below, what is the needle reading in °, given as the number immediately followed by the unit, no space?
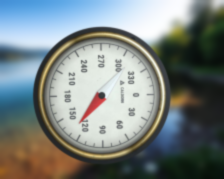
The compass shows 130°
